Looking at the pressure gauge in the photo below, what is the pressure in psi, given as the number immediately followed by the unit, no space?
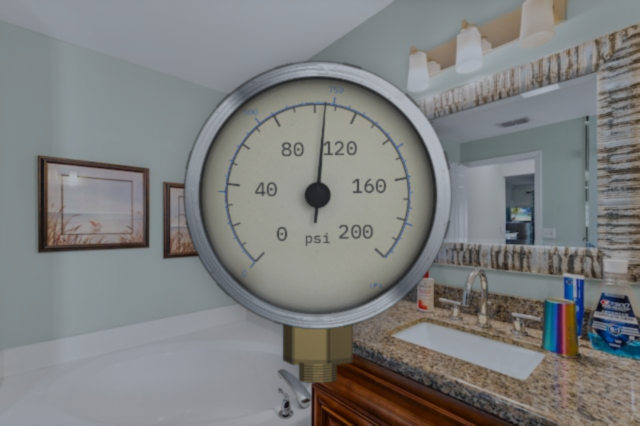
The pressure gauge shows 105psi
